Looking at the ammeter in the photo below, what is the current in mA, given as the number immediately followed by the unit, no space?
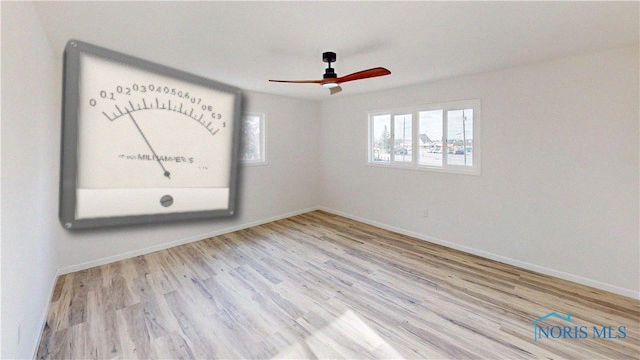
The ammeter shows 0.15mA
